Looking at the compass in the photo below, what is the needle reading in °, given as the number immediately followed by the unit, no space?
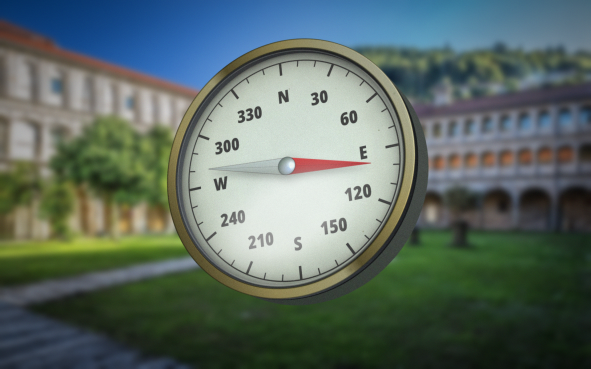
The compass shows 100°
